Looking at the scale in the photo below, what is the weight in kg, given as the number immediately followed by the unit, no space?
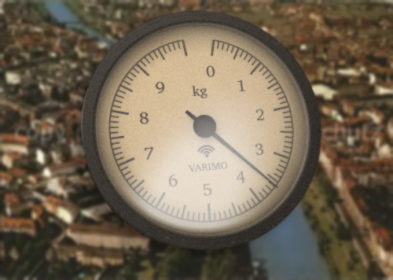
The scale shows 3.6kg
